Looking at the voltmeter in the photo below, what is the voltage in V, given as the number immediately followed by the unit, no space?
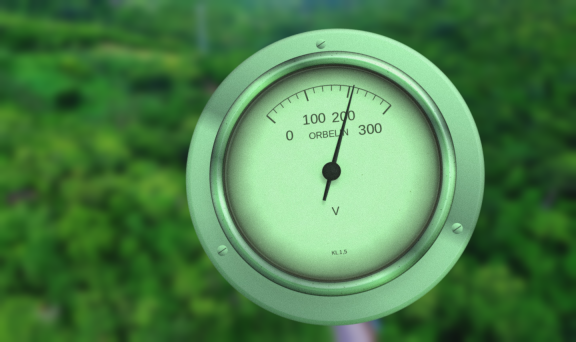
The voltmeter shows 210V
